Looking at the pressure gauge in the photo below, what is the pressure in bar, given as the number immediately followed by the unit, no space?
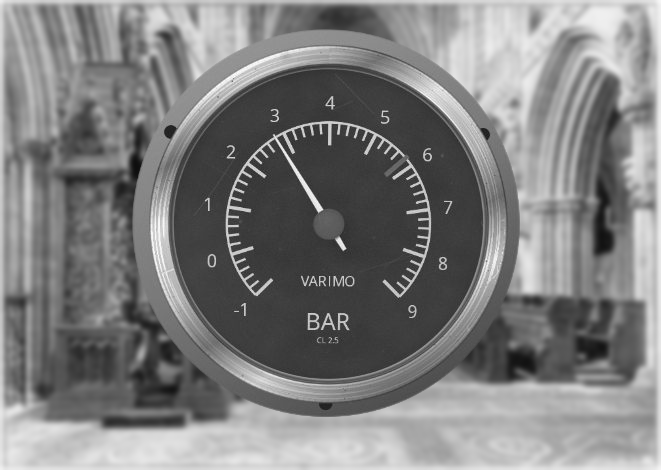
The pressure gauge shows 2.8bar
